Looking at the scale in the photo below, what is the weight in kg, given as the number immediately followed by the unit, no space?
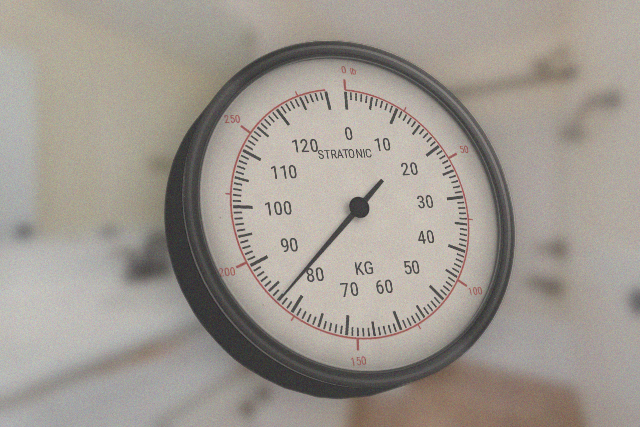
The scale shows 83kg
